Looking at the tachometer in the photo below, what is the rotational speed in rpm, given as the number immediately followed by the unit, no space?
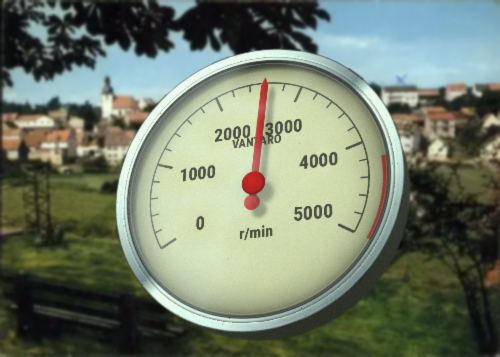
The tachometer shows 2600rpm
